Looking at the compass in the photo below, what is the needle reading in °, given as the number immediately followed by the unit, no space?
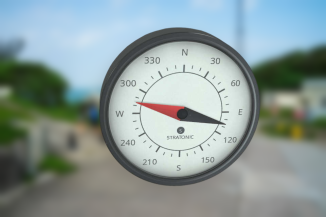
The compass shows 285°
